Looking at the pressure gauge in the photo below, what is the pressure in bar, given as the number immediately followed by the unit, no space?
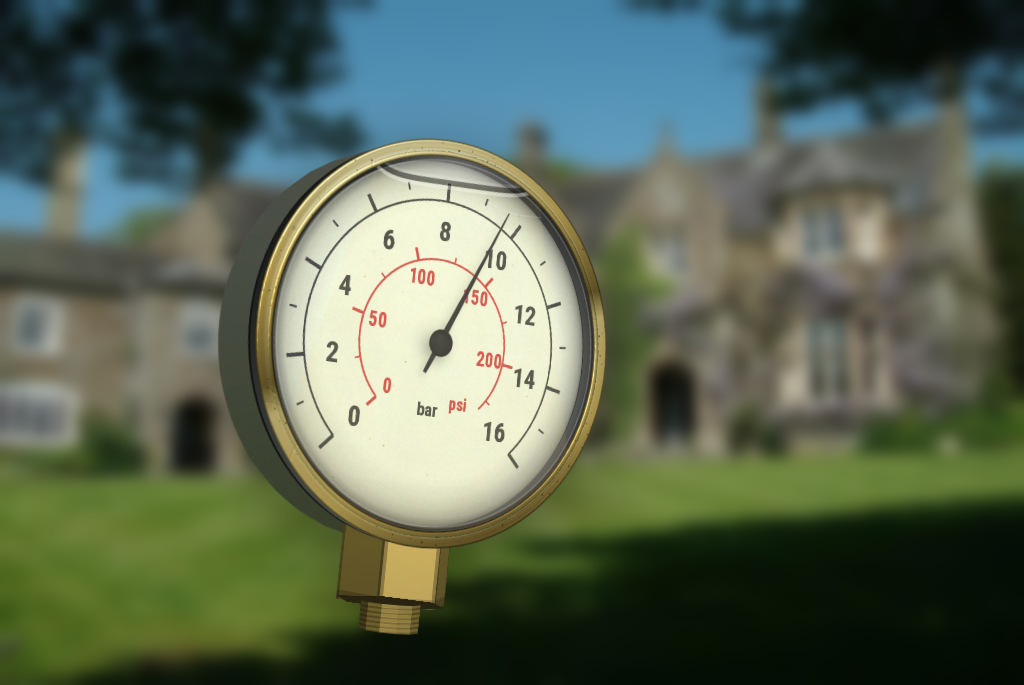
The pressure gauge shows 9.5bar
